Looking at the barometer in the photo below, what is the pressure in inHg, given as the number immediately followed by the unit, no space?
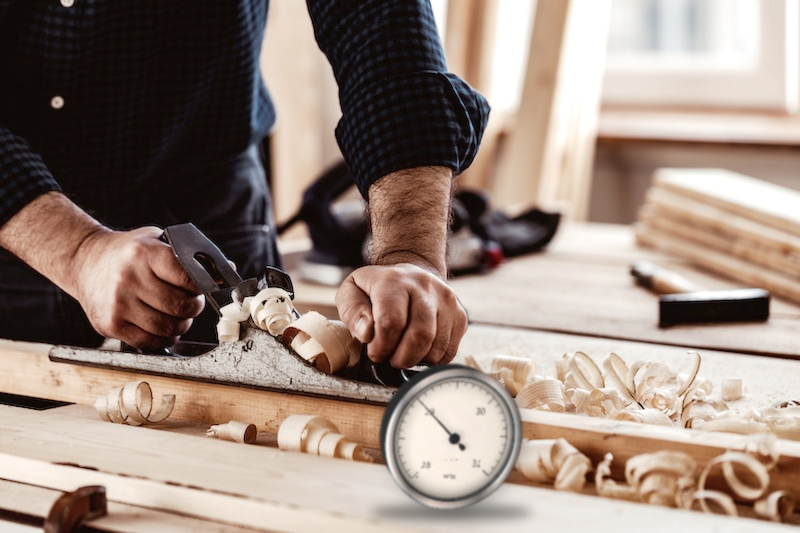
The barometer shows 29inHg
